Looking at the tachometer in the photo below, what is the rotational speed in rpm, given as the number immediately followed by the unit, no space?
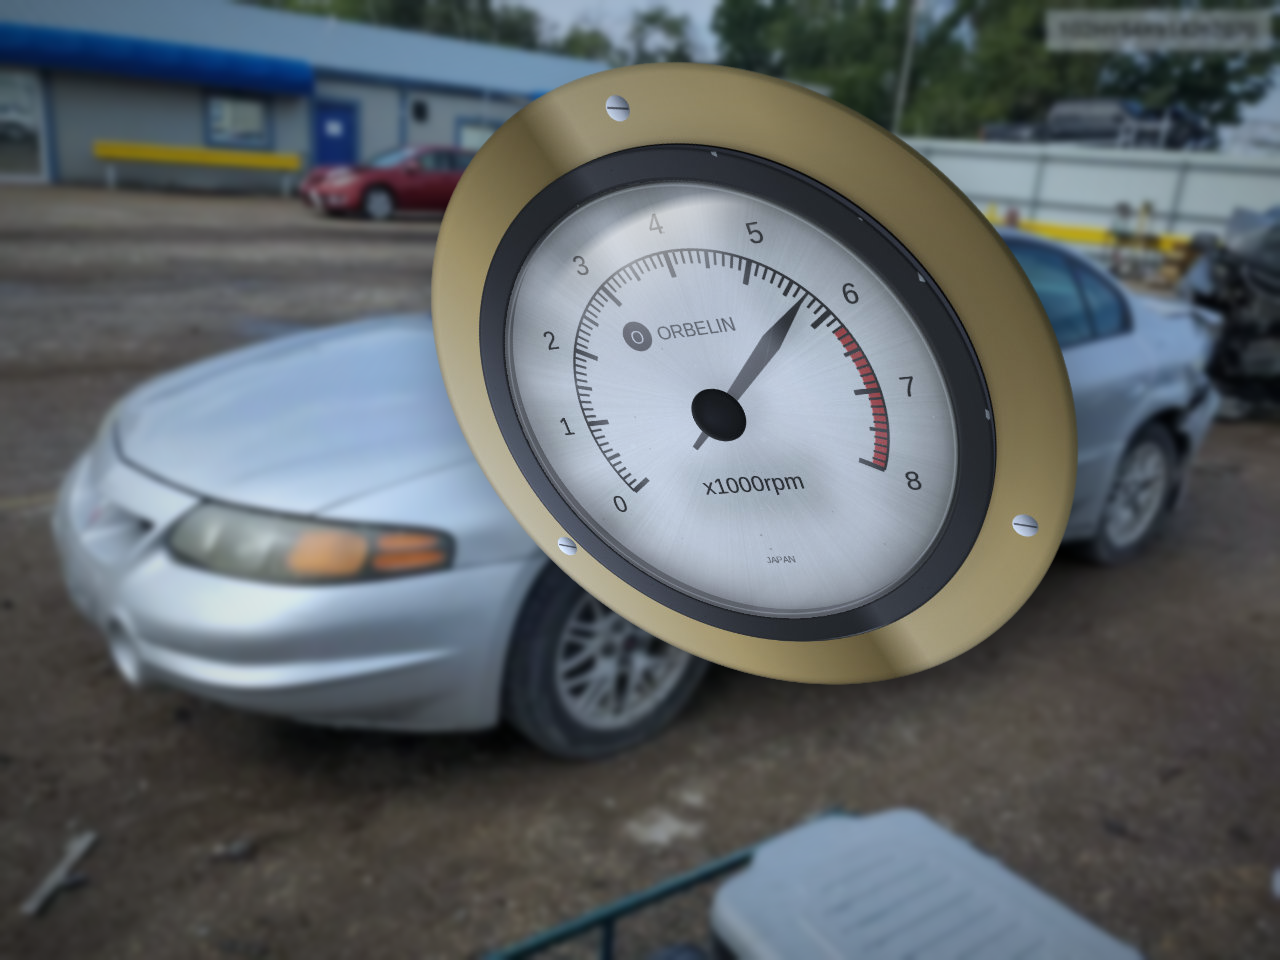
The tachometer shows 5700rpm
